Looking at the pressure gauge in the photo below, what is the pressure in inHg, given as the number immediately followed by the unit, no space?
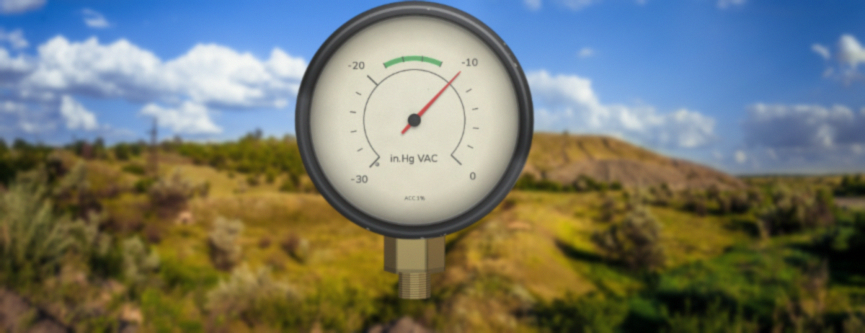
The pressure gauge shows -10inHg
